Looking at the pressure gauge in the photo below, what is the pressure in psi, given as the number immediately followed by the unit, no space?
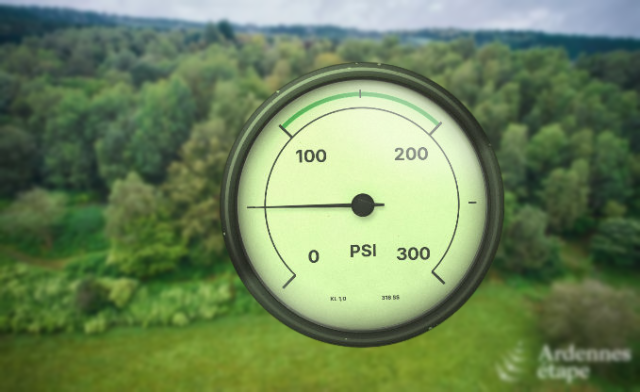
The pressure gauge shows 50psi
